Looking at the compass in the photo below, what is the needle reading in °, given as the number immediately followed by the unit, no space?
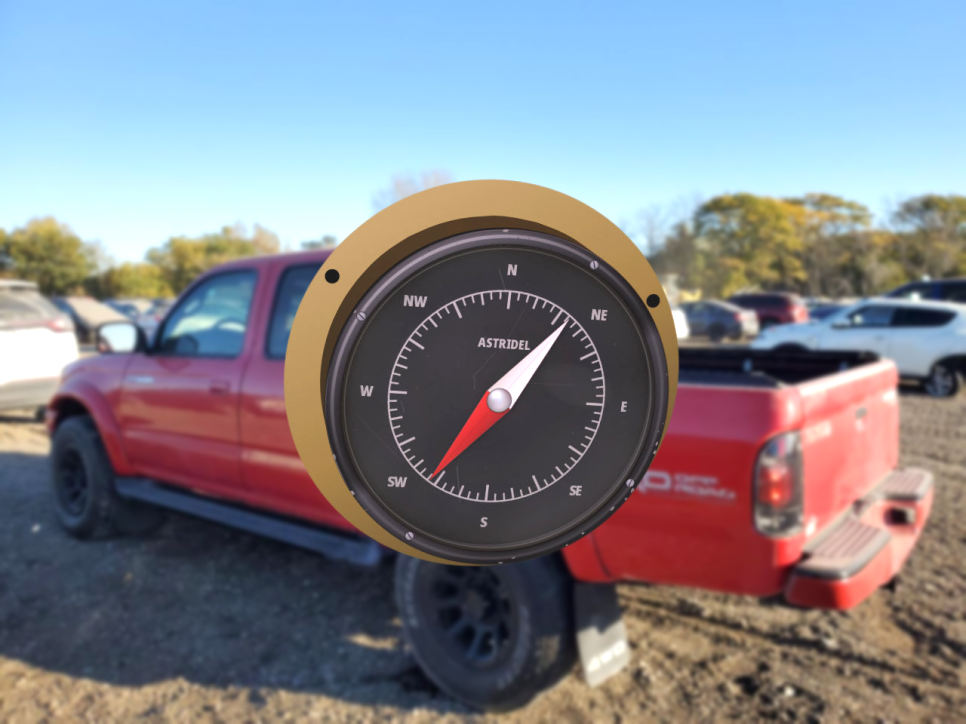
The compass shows 215°
